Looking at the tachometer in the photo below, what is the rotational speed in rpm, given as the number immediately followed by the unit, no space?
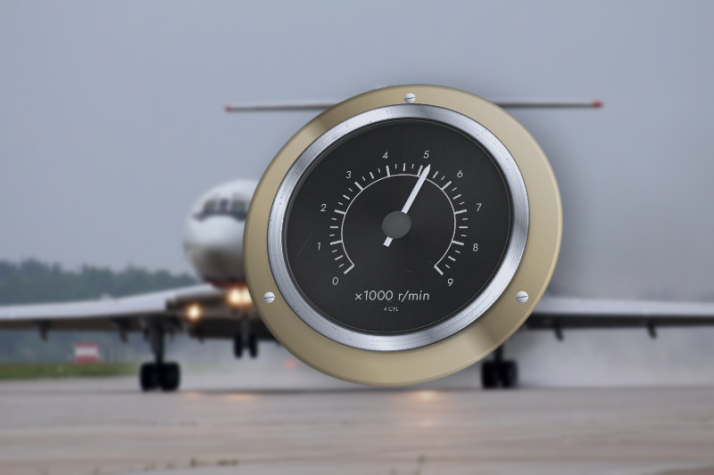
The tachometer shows 5250rpm
